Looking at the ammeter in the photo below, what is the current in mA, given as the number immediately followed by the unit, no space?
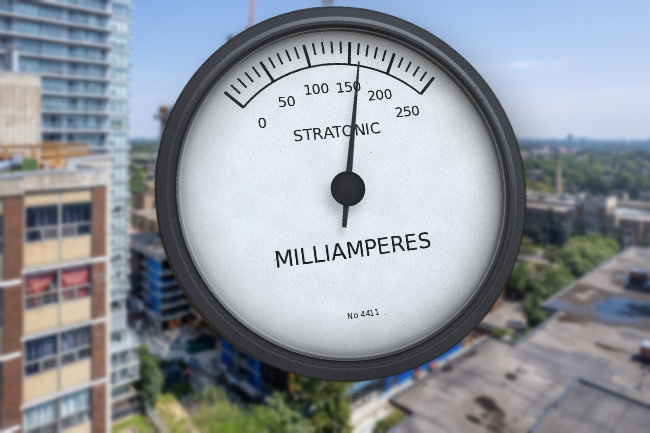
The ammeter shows 160mA
